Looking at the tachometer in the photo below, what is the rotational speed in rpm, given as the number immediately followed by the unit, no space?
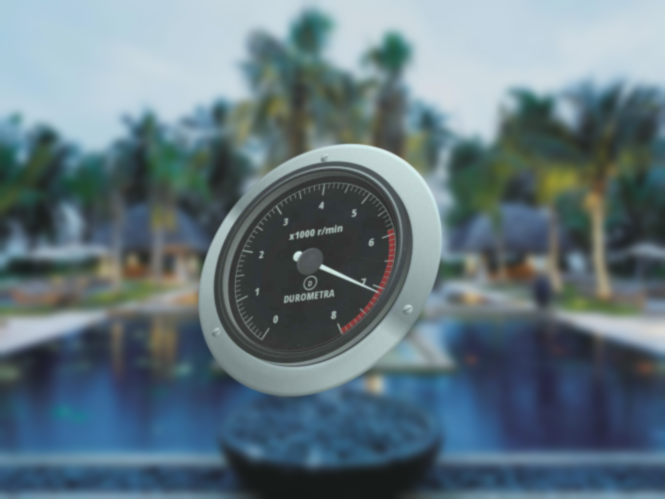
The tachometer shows 7100rpm
